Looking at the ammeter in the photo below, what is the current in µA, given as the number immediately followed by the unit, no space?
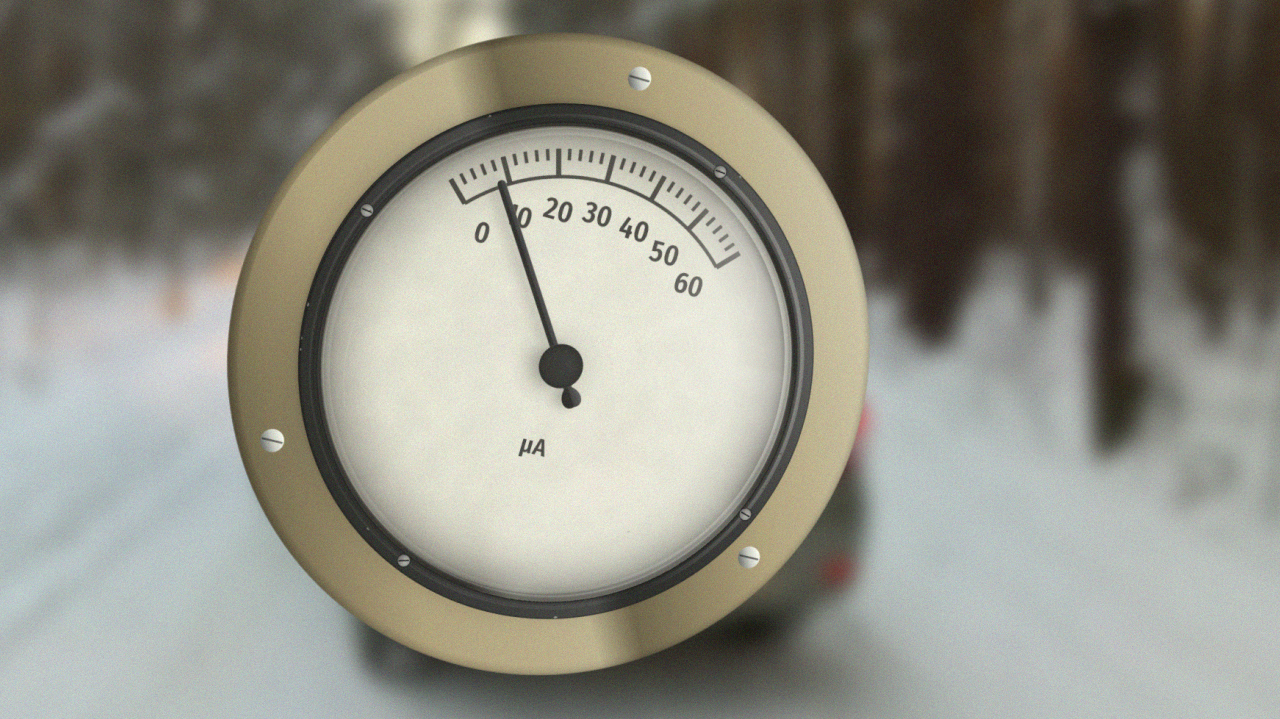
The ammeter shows 8µA
